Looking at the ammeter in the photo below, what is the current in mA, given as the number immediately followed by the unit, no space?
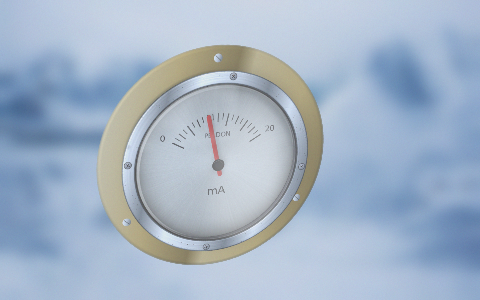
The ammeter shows 8mA
